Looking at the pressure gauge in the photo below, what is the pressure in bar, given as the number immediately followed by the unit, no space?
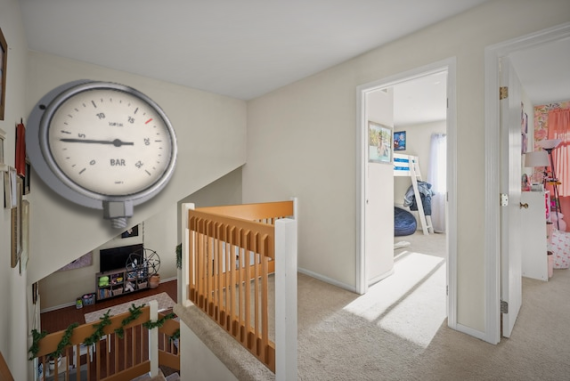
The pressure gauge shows 4bar
